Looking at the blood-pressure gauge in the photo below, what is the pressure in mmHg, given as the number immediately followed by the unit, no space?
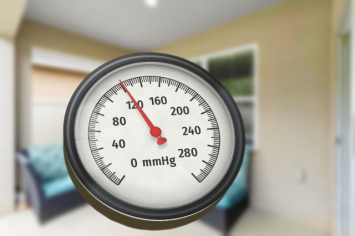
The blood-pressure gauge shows 120mmHg
